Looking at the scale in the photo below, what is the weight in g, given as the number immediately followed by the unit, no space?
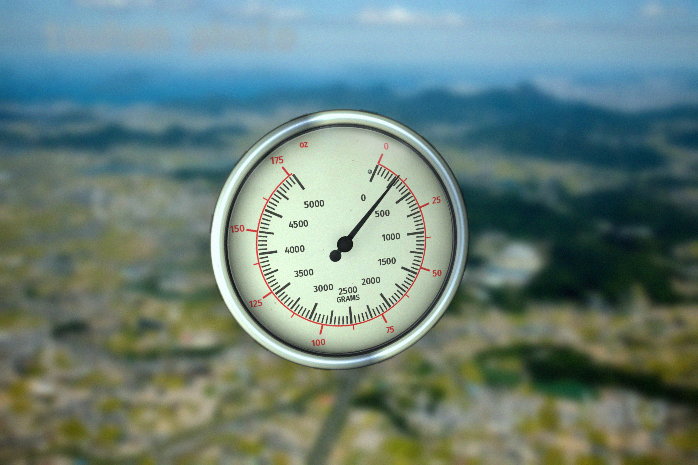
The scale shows 250g
